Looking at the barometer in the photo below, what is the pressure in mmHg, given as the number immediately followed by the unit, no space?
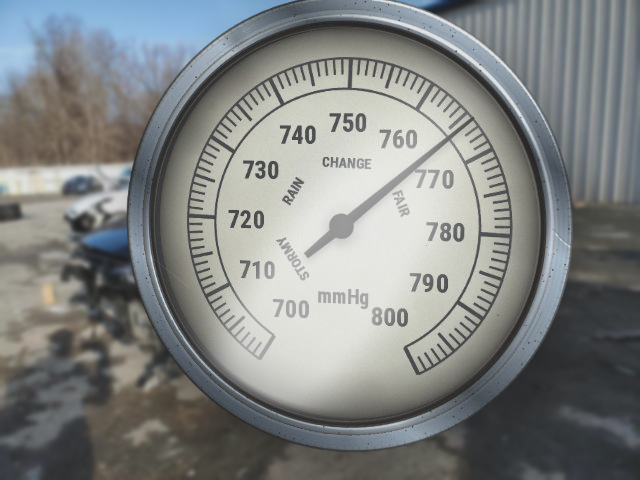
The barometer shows 766mmHg
